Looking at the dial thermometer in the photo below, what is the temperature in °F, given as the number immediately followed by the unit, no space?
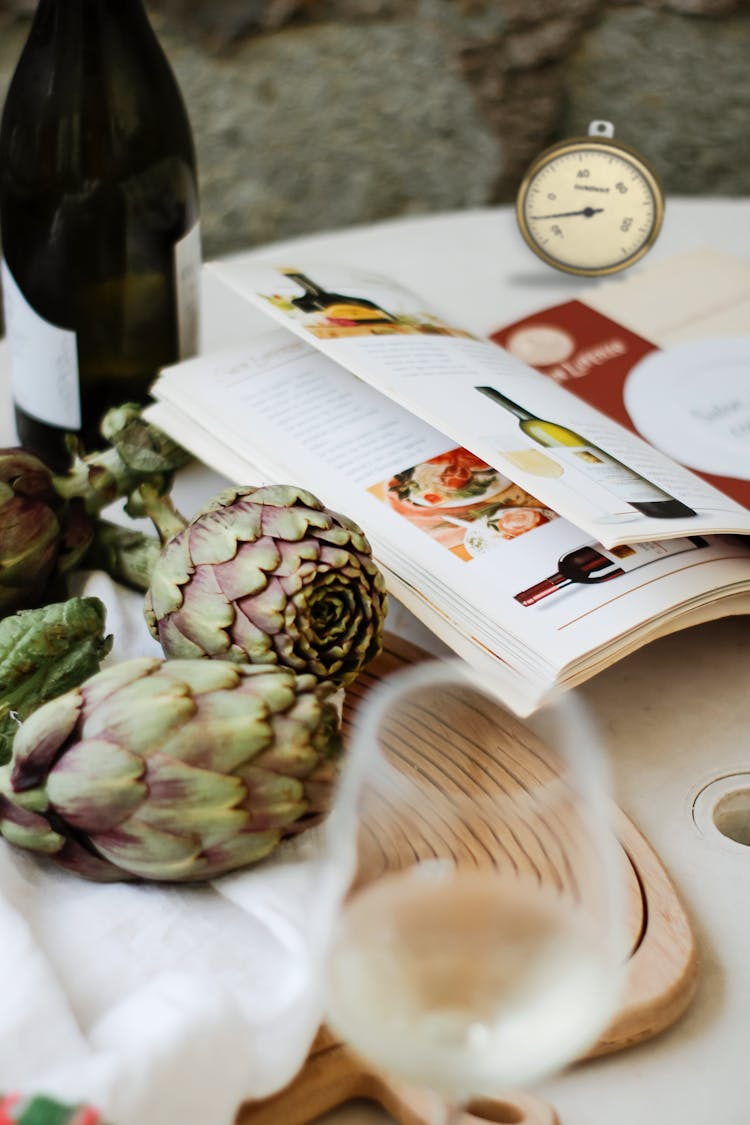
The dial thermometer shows -20°F
